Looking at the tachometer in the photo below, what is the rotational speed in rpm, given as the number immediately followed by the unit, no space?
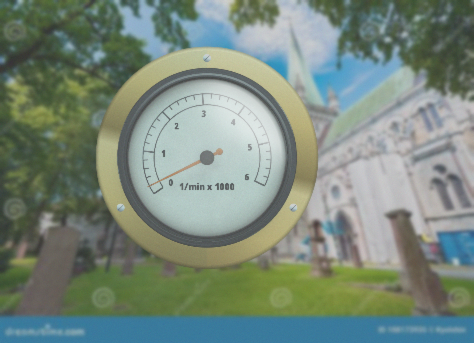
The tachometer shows 200rpm
